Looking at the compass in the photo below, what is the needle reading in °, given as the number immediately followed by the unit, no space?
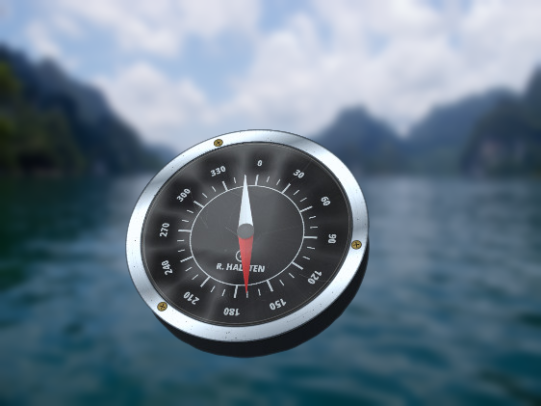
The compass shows 170°
